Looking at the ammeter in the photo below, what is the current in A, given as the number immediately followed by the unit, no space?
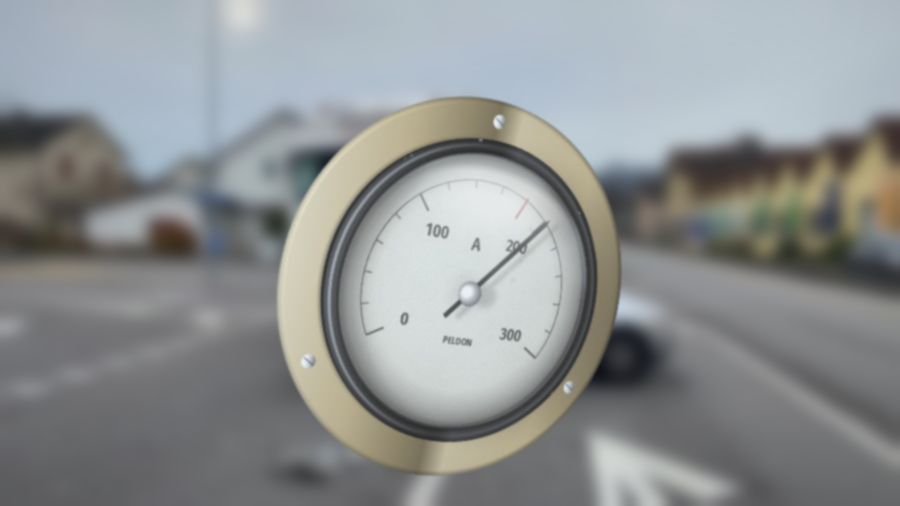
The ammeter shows 200A
